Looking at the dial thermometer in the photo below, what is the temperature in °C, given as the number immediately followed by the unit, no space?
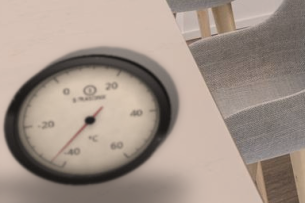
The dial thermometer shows -36°C
